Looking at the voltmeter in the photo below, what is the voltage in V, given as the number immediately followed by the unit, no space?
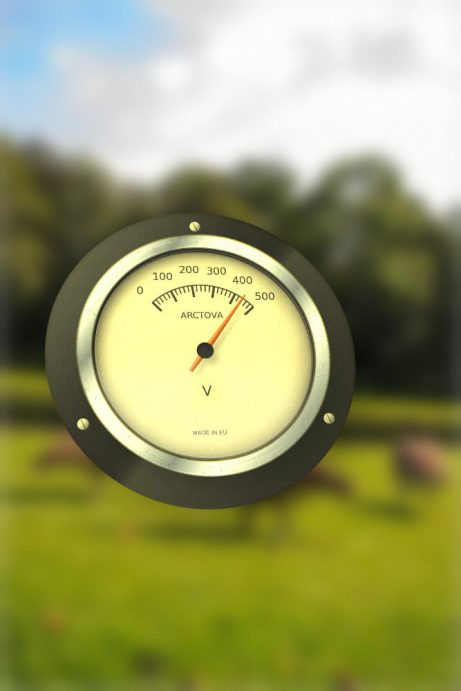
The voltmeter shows 440V
